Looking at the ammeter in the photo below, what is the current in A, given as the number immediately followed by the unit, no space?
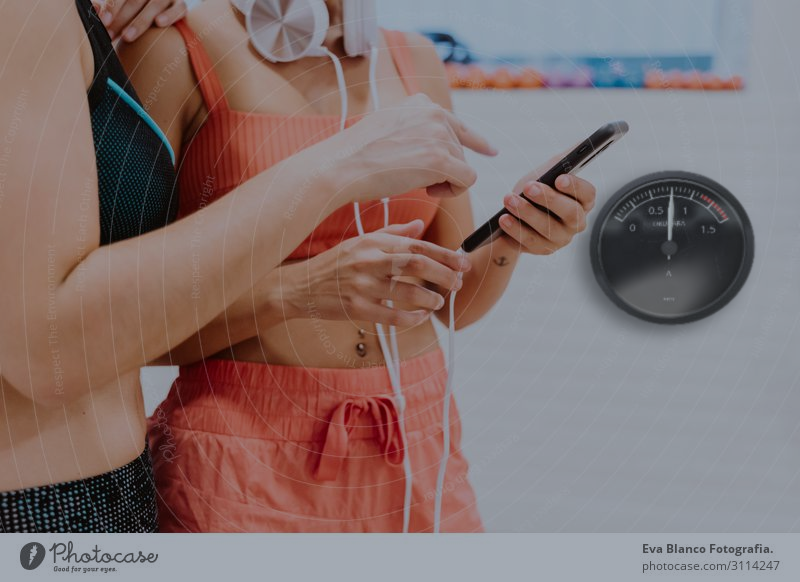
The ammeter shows 0.75A
